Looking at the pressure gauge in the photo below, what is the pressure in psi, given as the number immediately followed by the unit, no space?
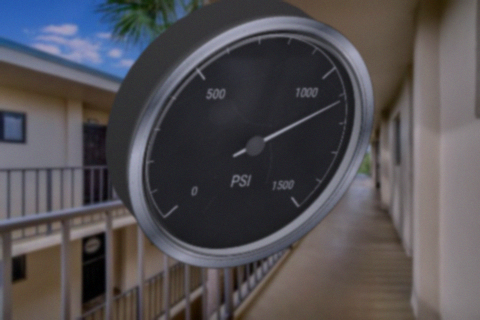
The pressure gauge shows 1100psi
